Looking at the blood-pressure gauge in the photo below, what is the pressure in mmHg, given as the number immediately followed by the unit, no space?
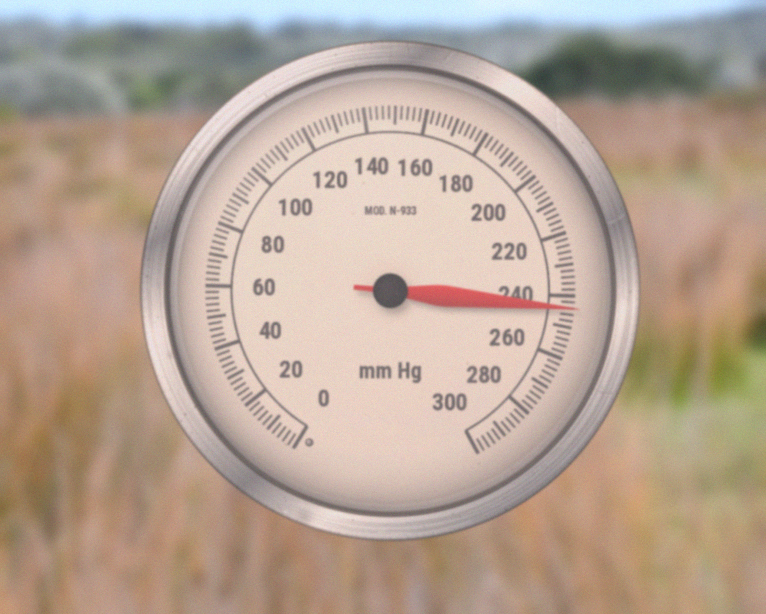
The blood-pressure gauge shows 244mmHg
